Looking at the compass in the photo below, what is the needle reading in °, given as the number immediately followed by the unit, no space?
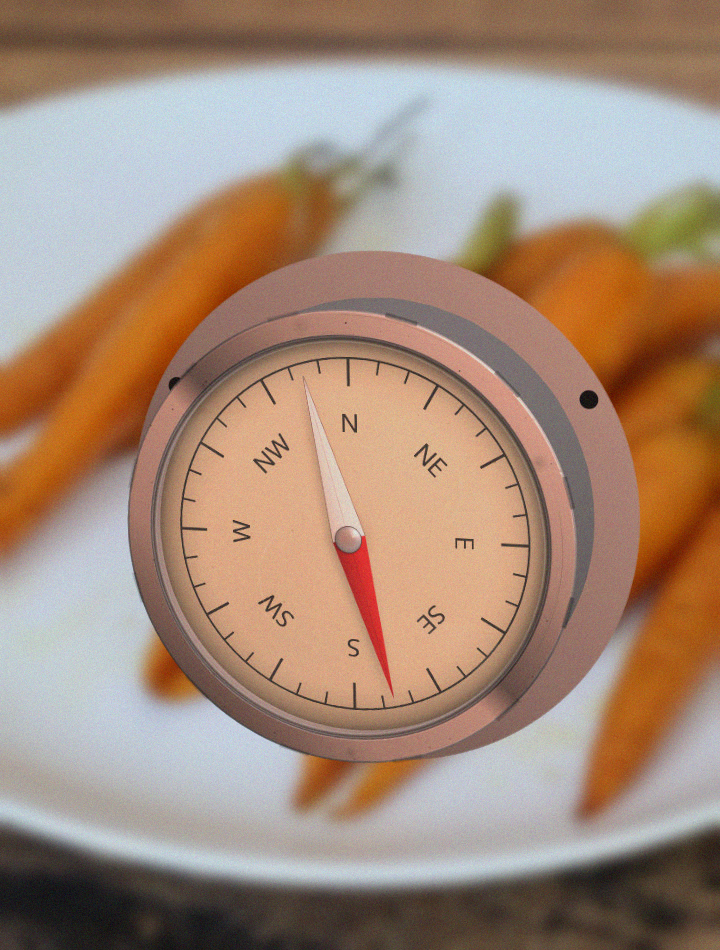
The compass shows 165°
